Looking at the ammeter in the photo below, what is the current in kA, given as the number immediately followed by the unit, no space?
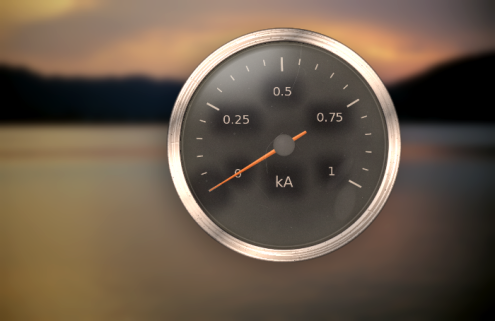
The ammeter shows 0kA
